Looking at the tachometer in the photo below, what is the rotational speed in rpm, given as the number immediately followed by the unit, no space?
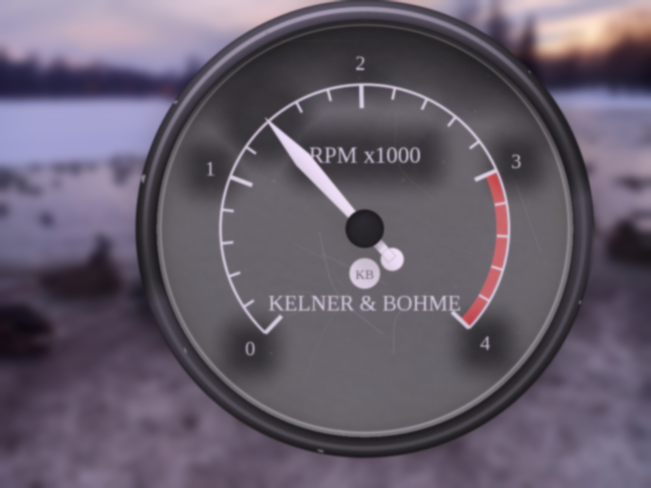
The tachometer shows 1400rpm
